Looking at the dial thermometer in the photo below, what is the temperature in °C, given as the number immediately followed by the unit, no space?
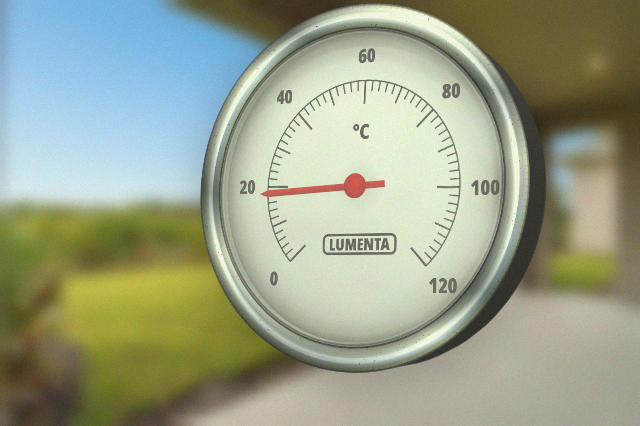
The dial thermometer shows 18°C
